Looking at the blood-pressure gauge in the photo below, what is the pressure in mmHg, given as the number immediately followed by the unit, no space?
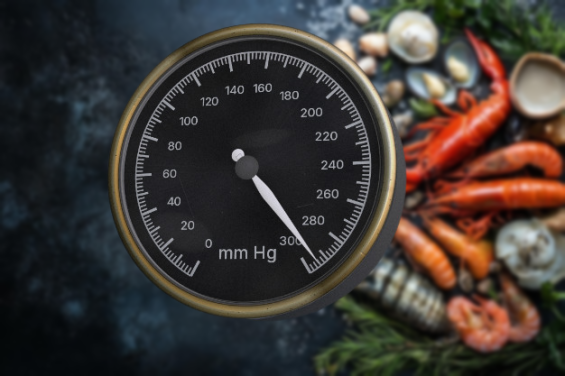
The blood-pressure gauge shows 294mmHg
